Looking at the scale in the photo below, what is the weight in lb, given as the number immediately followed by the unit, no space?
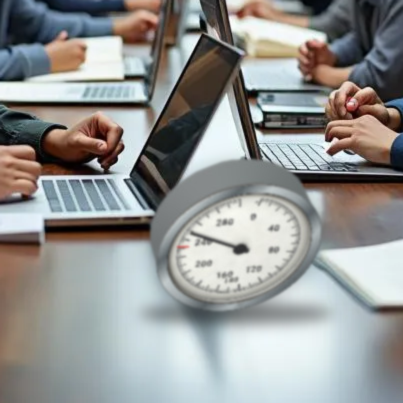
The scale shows 250lb
